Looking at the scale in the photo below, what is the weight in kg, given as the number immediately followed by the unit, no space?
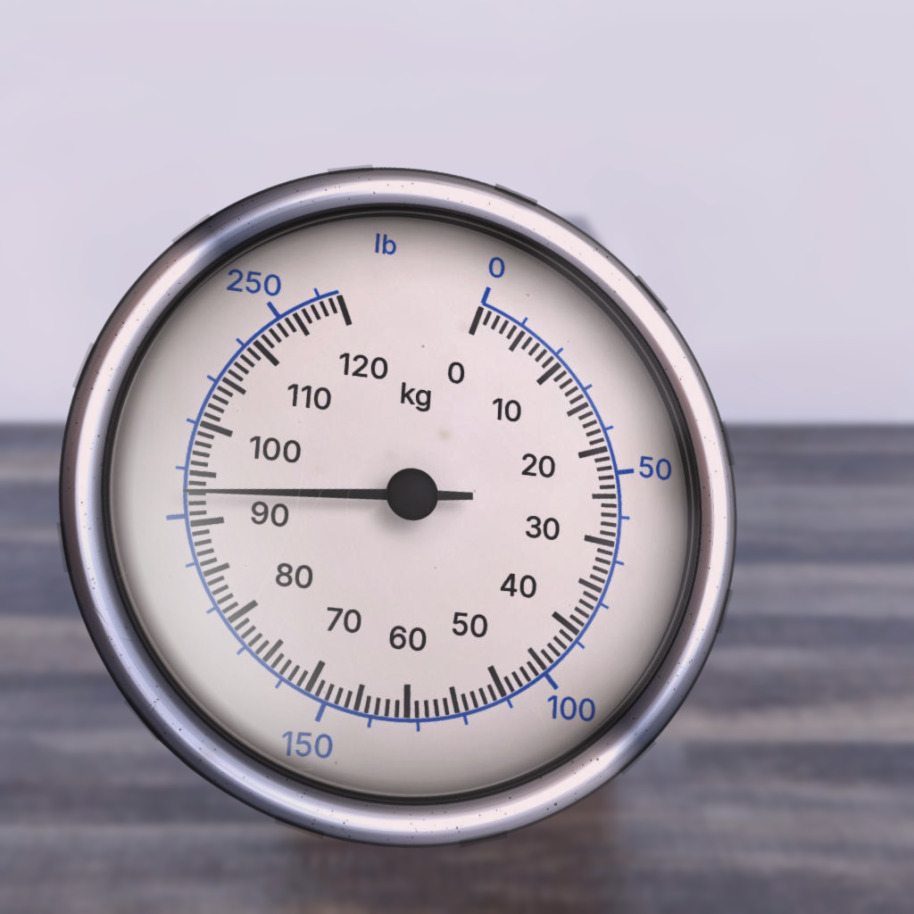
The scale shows 93kg
